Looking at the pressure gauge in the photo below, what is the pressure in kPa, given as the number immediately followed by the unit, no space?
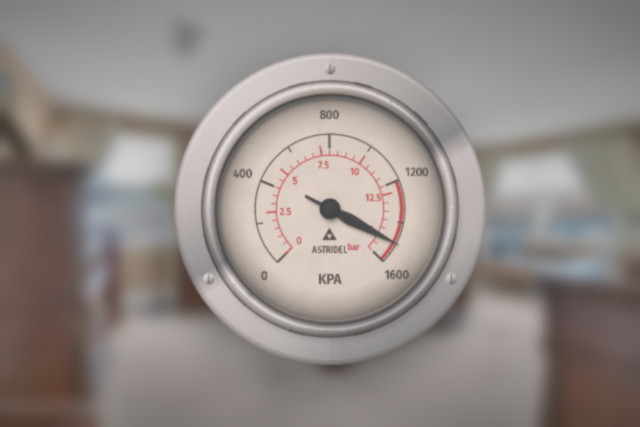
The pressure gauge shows 1500kPa
